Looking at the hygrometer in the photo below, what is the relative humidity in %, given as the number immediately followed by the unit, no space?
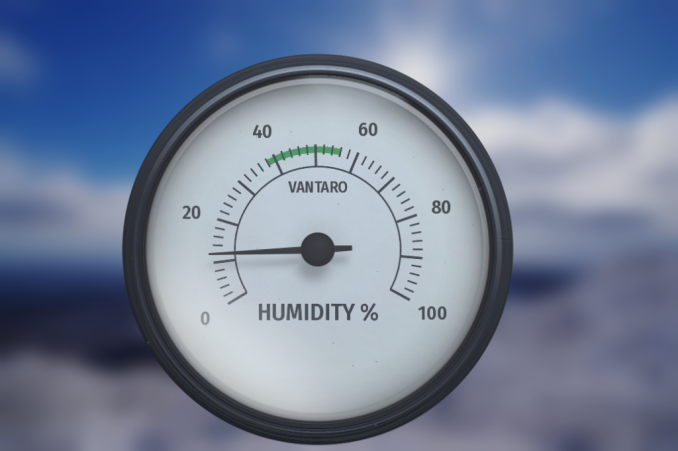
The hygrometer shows 12%
